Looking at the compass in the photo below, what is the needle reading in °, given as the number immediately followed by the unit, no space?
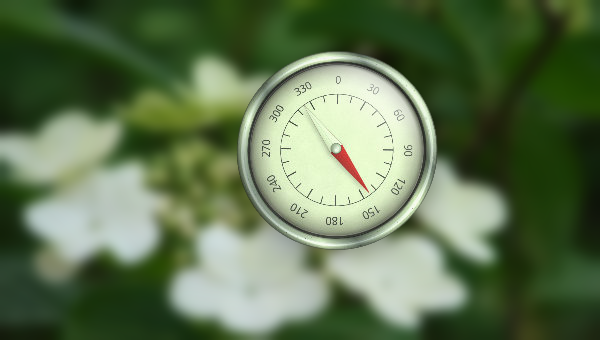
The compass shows 142.5°
